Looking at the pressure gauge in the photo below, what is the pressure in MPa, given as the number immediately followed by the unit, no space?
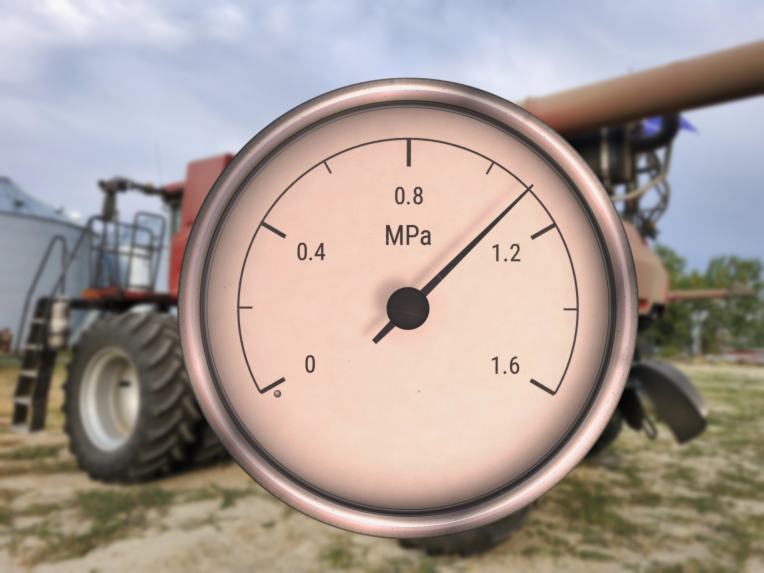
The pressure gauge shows 1.1MPa
